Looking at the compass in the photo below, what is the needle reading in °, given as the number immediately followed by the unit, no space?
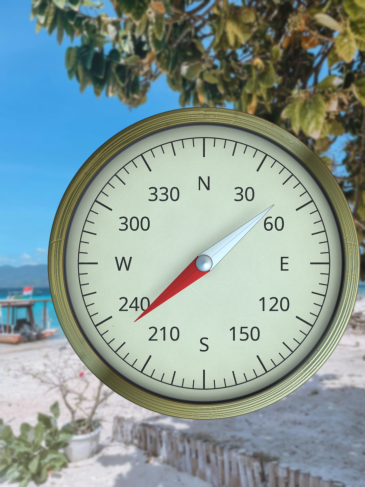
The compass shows 230°
